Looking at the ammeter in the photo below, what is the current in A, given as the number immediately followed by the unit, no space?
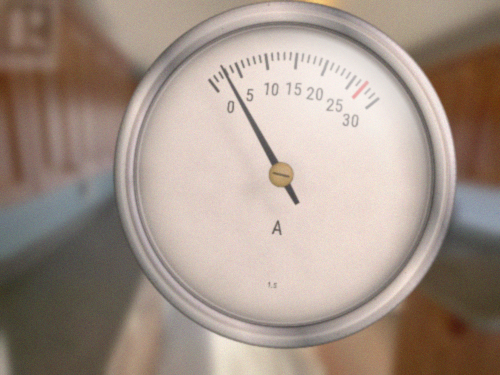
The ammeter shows 3A
